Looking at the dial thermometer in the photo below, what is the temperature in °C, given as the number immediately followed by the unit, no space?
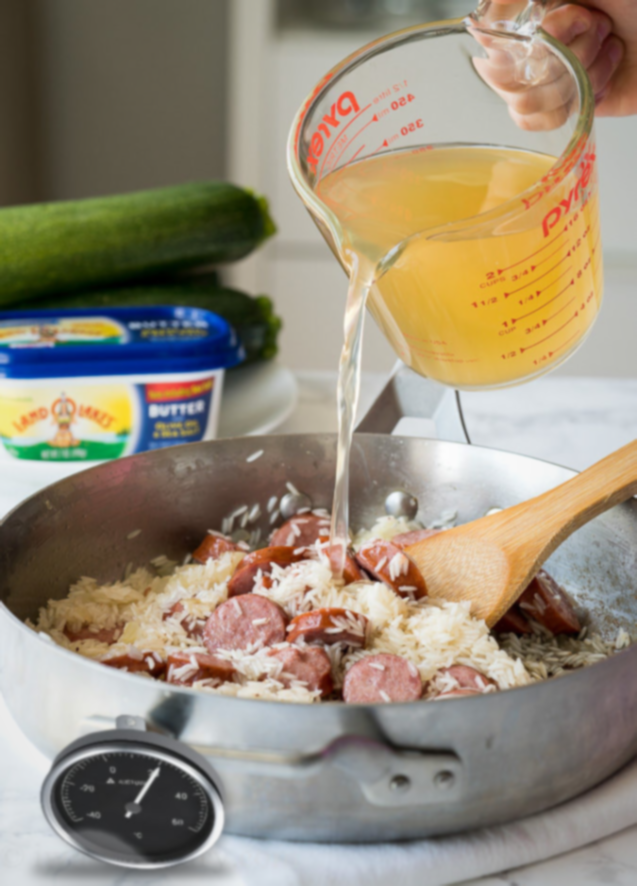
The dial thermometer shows 20°C
